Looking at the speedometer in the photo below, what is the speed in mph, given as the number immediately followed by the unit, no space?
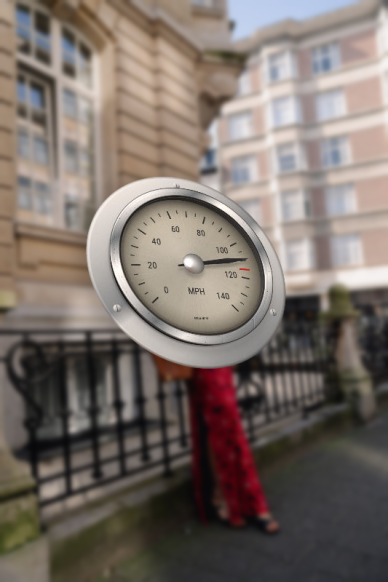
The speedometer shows 110mph
